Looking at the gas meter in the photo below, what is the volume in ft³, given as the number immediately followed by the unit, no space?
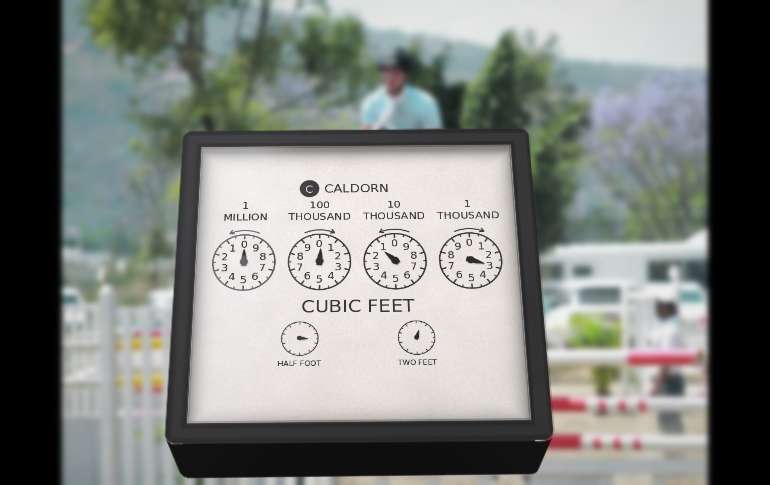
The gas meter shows 1300ft³
